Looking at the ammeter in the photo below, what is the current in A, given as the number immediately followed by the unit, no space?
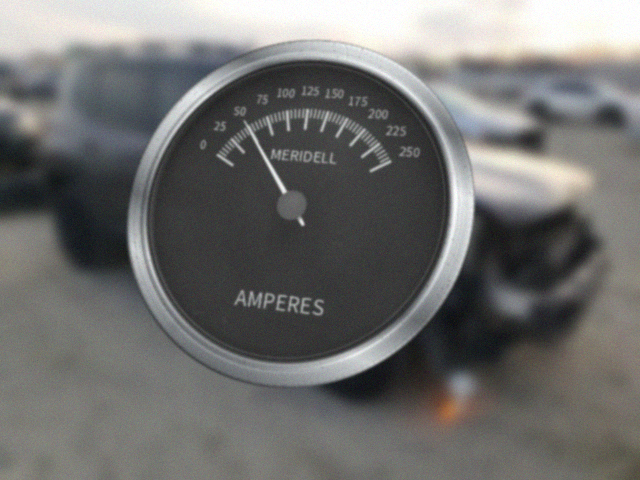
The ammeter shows 50A
